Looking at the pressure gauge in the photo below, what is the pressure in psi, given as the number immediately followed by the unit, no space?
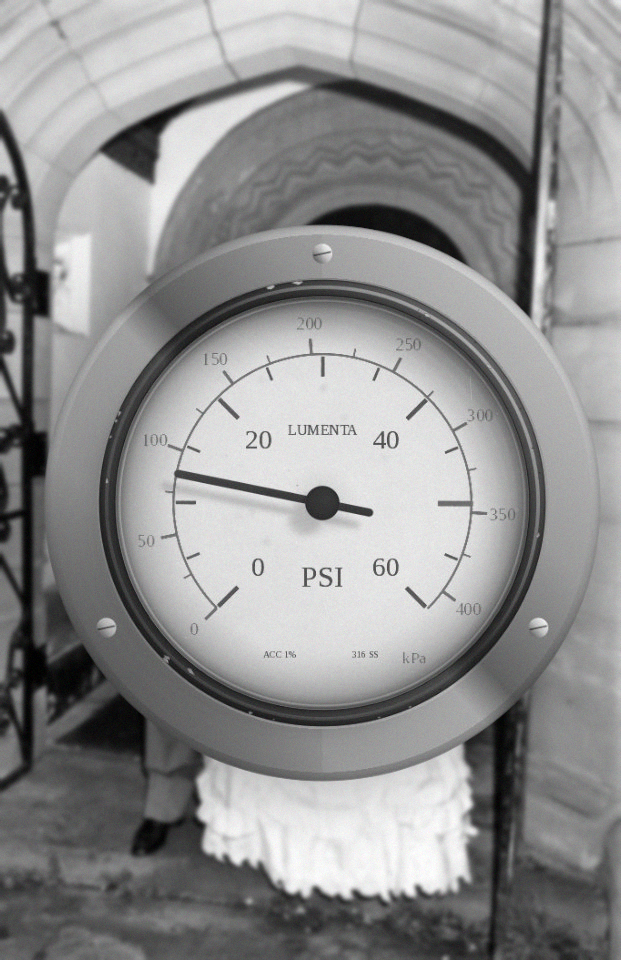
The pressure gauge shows 12.5psi
